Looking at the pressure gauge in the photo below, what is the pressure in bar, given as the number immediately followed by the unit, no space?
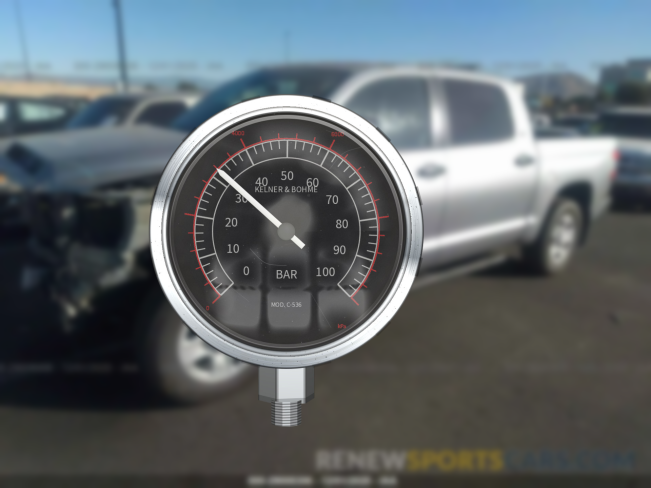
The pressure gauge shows 32bar
